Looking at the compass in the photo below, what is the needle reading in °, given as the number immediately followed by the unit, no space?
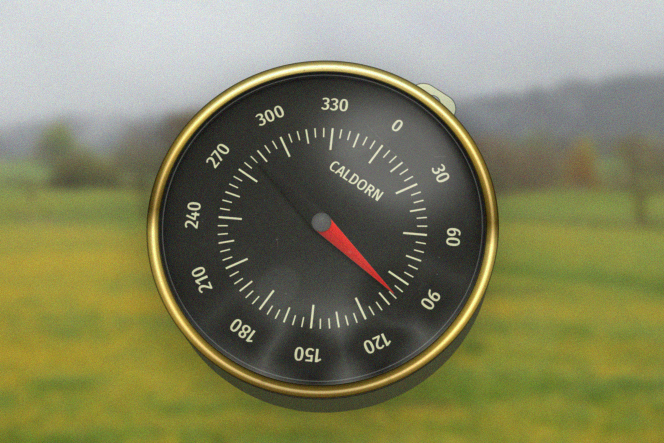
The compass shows 100°
